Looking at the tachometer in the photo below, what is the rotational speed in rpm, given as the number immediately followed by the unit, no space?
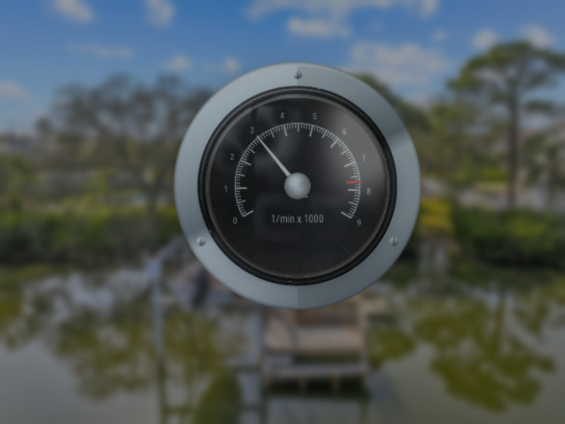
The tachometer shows 3000rpm
